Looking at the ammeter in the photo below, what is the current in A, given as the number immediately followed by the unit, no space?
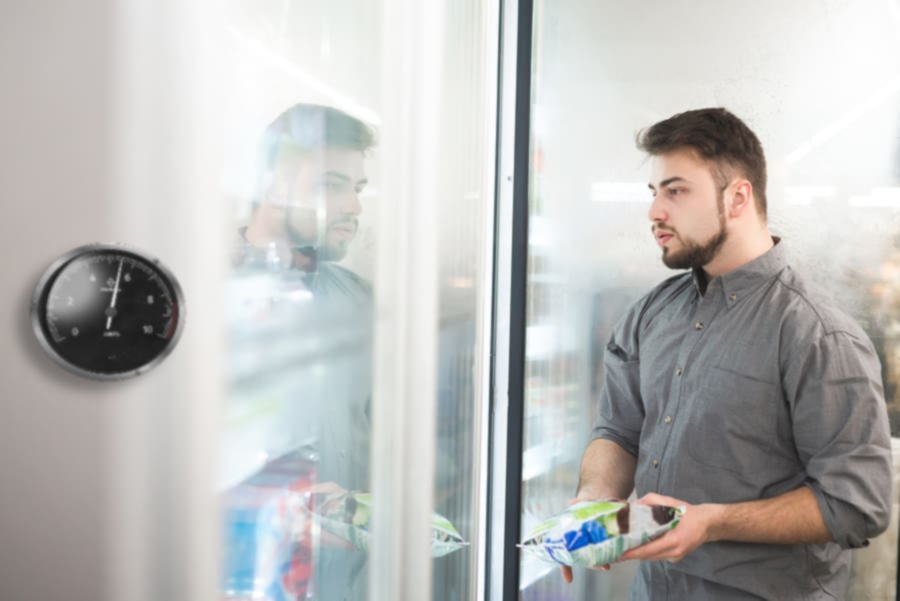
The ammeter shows 5.5A
